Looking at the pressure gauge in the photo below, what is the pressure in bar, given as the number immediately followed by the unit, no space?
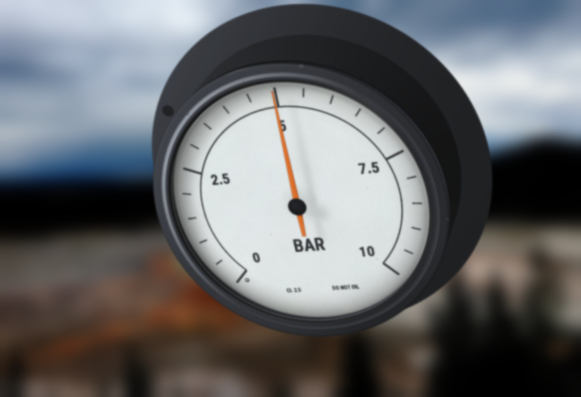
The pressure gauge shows 5bar
